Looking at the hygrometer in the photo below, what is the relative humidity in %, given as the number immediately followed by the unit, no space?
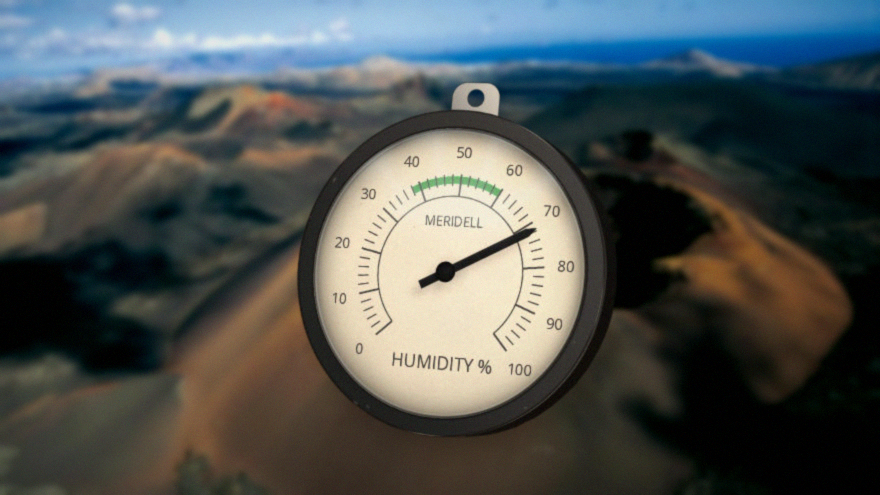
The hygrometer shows 72%
